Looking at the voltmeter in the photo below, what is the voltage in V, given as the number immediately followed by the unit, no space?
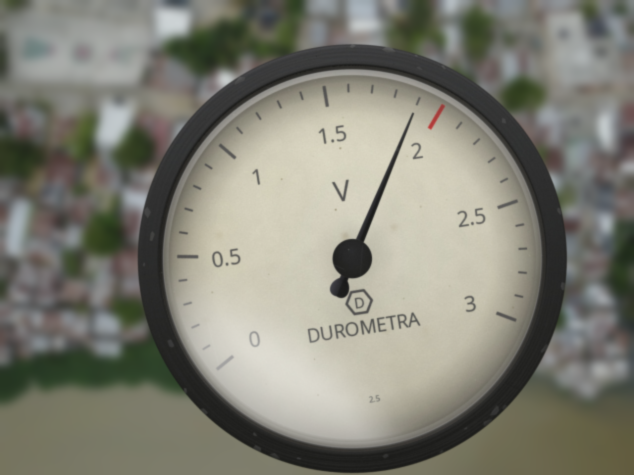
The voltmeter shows 1.9V
